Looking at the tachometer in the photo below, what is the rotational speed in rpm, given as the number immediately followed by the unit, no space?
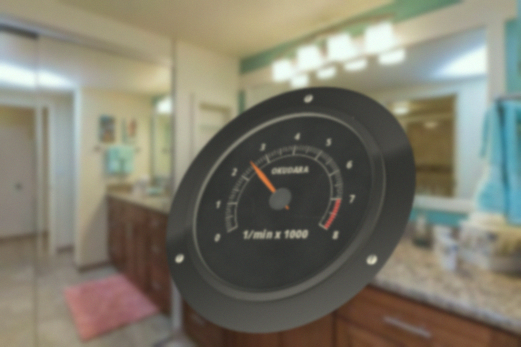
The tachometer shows 2500rpm
